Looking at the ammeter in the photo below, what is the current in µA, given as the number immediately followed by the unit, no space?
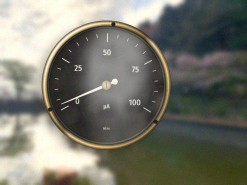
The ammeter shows 2.5µA
